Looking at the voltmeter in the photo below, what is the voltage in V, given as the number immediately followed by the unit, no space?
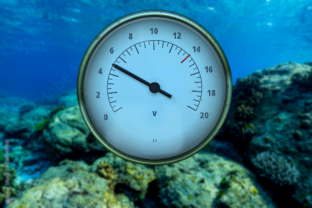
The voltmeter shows 5V
